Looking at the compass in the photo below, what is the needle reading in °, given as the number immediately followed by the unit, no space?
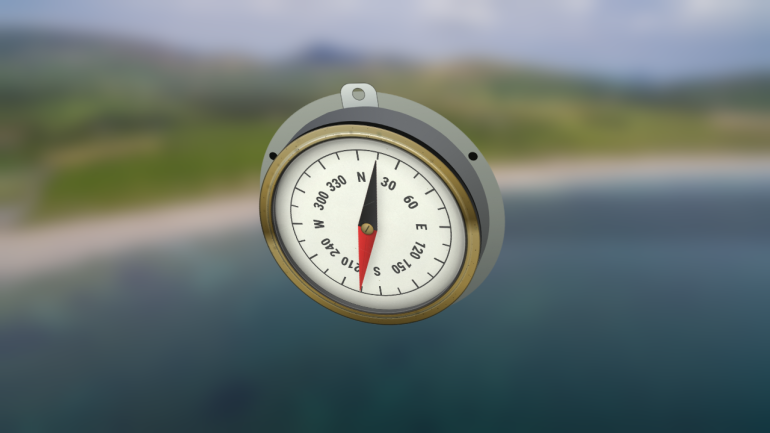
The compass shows 195°
